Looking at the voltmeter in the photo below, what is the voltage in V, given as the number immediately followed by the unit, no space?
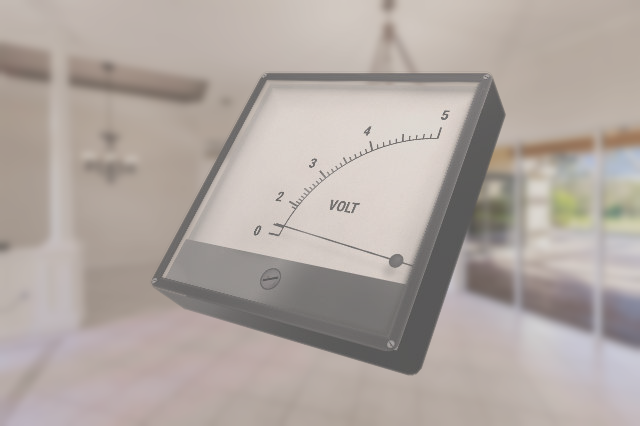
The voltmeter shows 1V
